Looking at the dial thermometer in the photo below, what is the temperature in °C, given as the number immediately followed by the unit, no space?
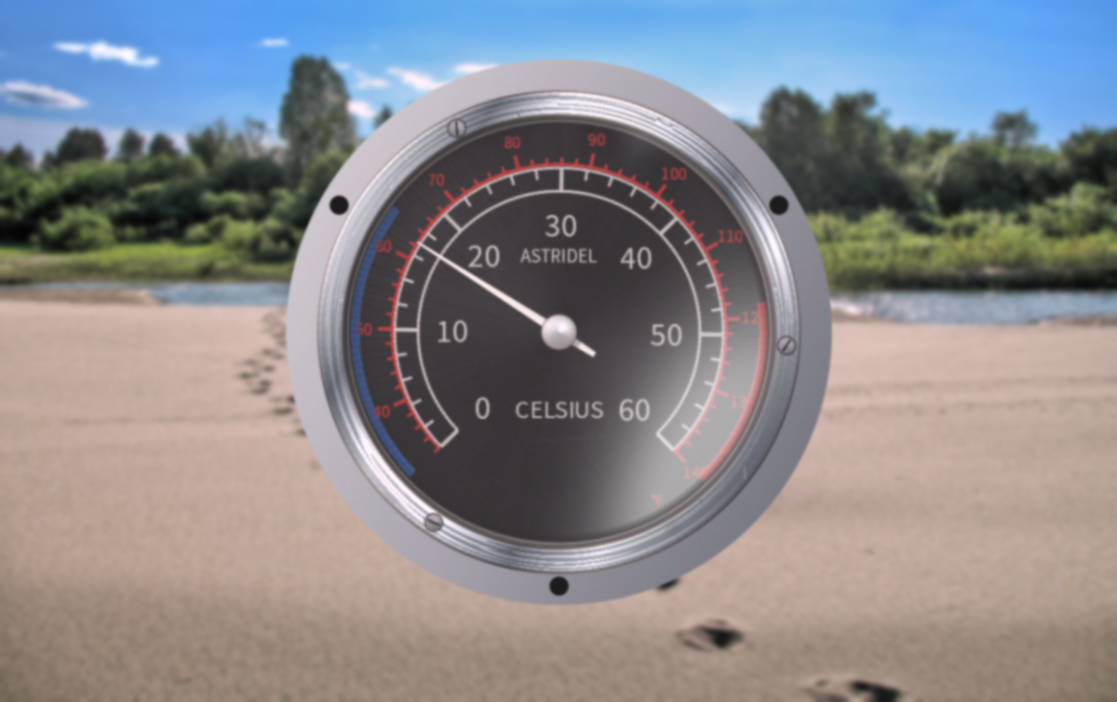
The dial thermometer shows 17°C
